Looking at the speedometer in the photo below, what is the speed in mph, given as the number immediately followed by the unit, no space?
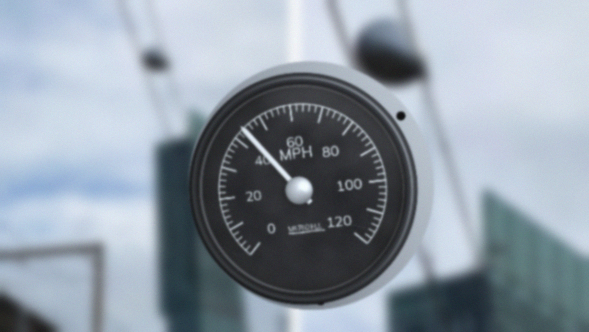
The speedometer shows 44mph
